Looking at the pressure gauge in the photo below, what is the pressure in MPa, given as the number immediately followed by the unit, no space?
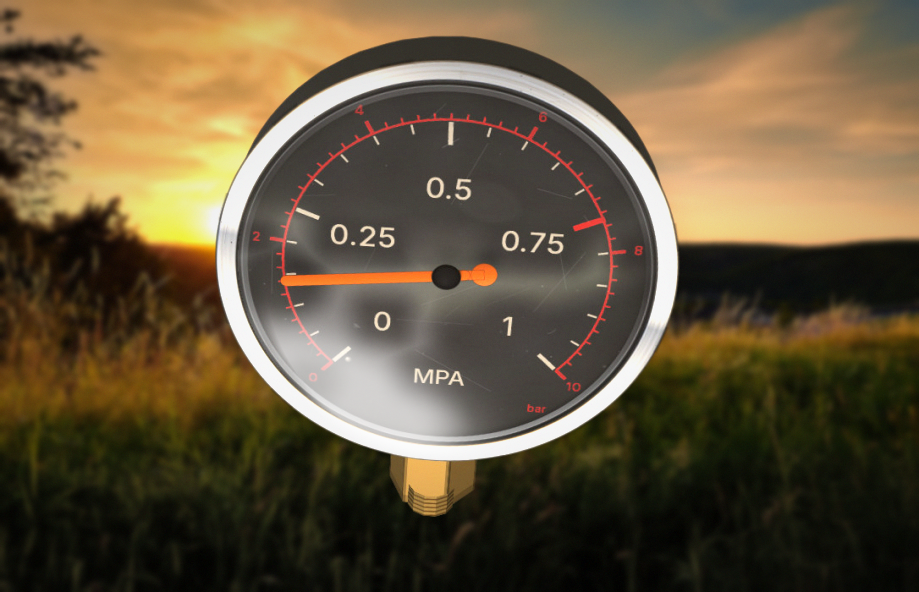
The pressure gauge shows 0.15MPa
